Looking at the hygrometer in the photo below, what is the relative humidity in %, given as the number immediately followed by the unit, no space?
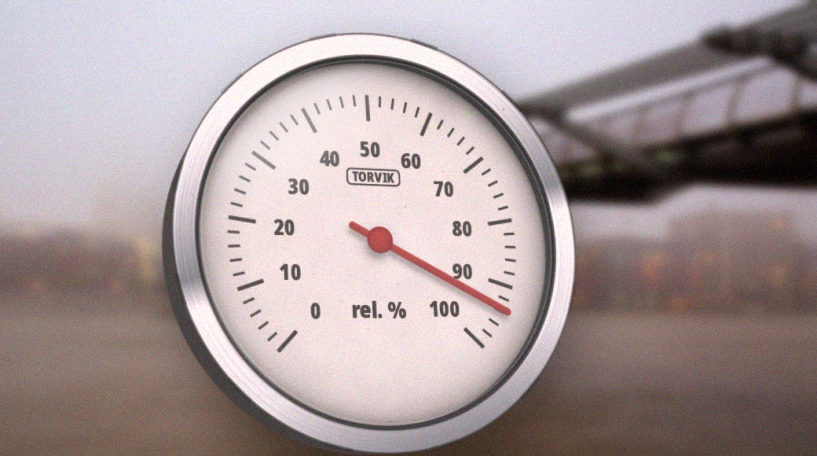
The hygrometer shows 94%
